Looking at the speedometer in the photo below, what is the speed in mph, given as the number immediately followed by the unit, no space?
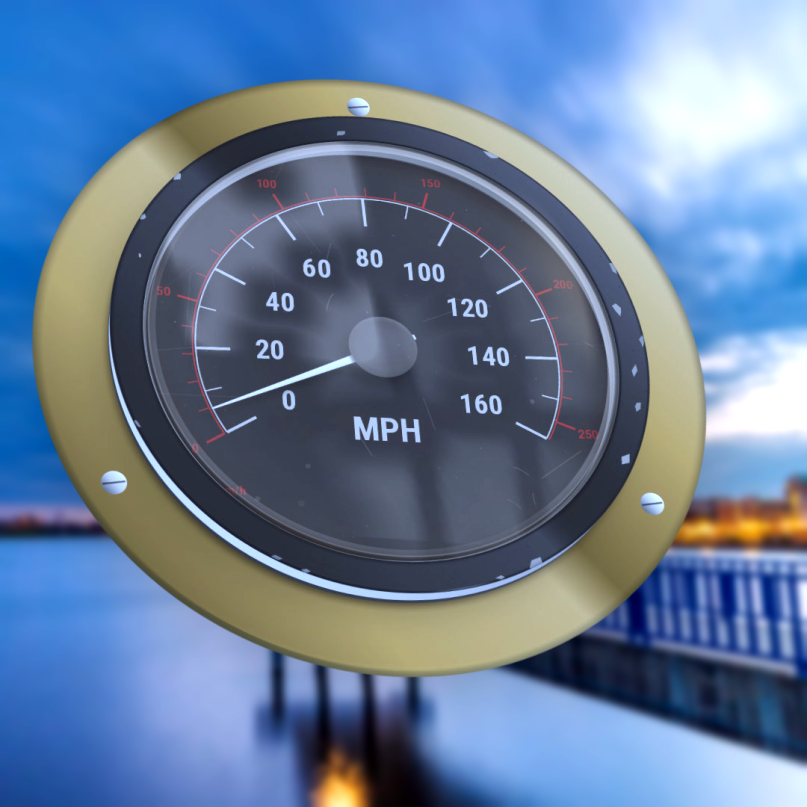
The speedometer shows 5mph
